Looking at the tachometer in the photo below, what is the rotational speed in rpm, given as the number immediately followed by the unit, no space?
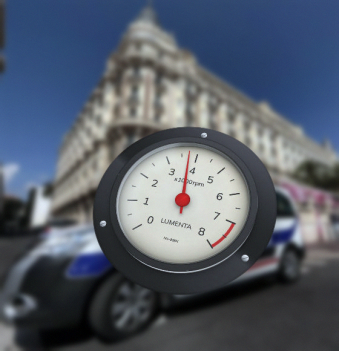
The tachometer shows 3750rpm
